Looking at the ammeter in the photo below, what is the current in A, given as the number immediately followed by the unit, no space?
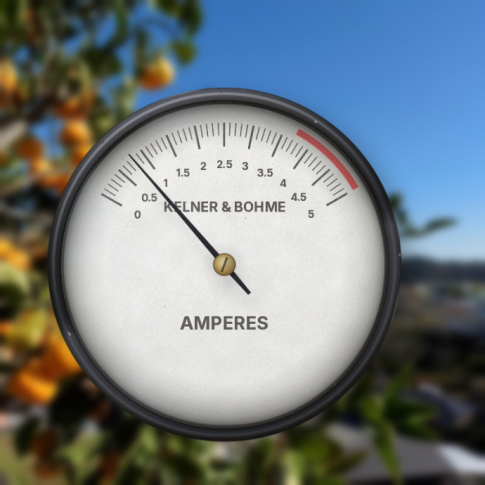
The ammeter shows 0.8A
